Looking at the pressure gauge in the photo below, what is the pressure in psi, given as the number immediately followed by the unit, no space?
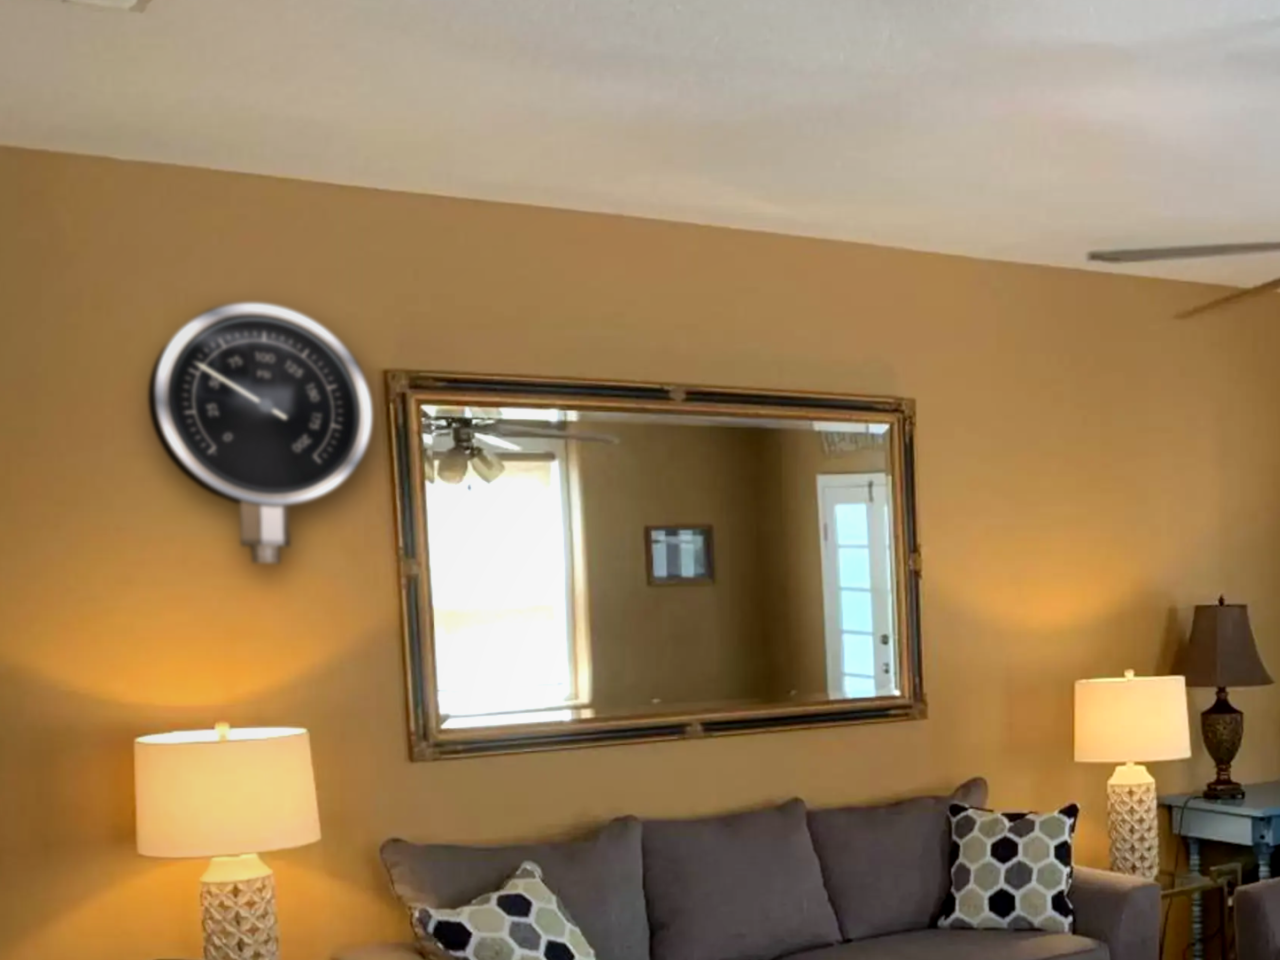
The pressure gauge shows 55psi
